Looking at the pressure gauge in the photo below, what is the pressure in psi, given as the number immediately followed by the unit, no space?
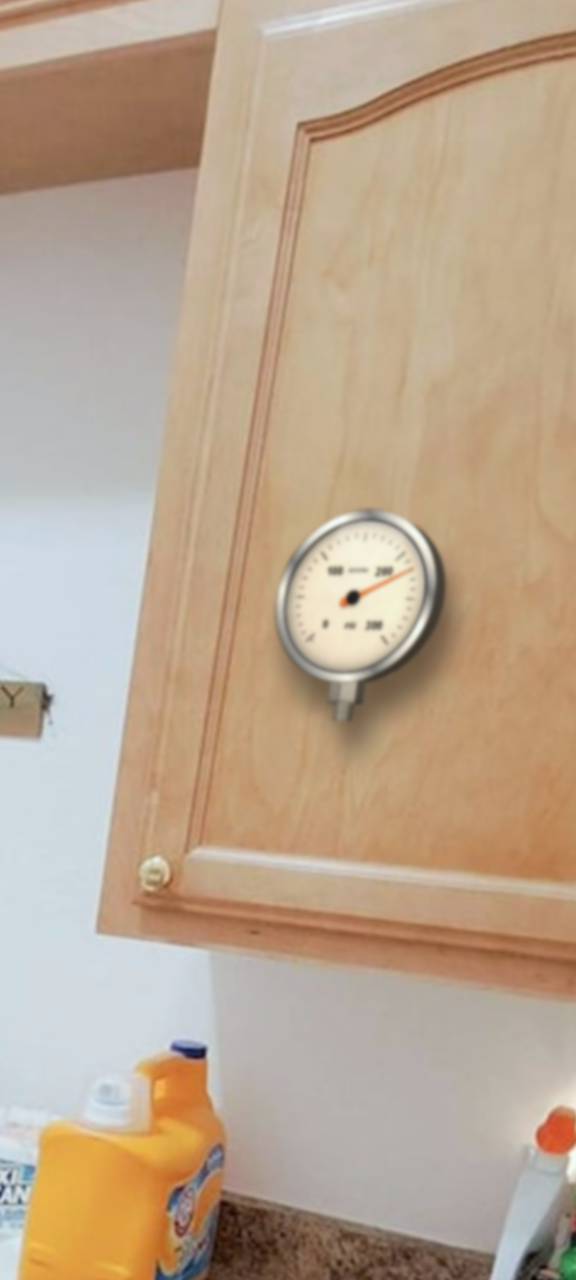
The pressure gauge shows 220psi
